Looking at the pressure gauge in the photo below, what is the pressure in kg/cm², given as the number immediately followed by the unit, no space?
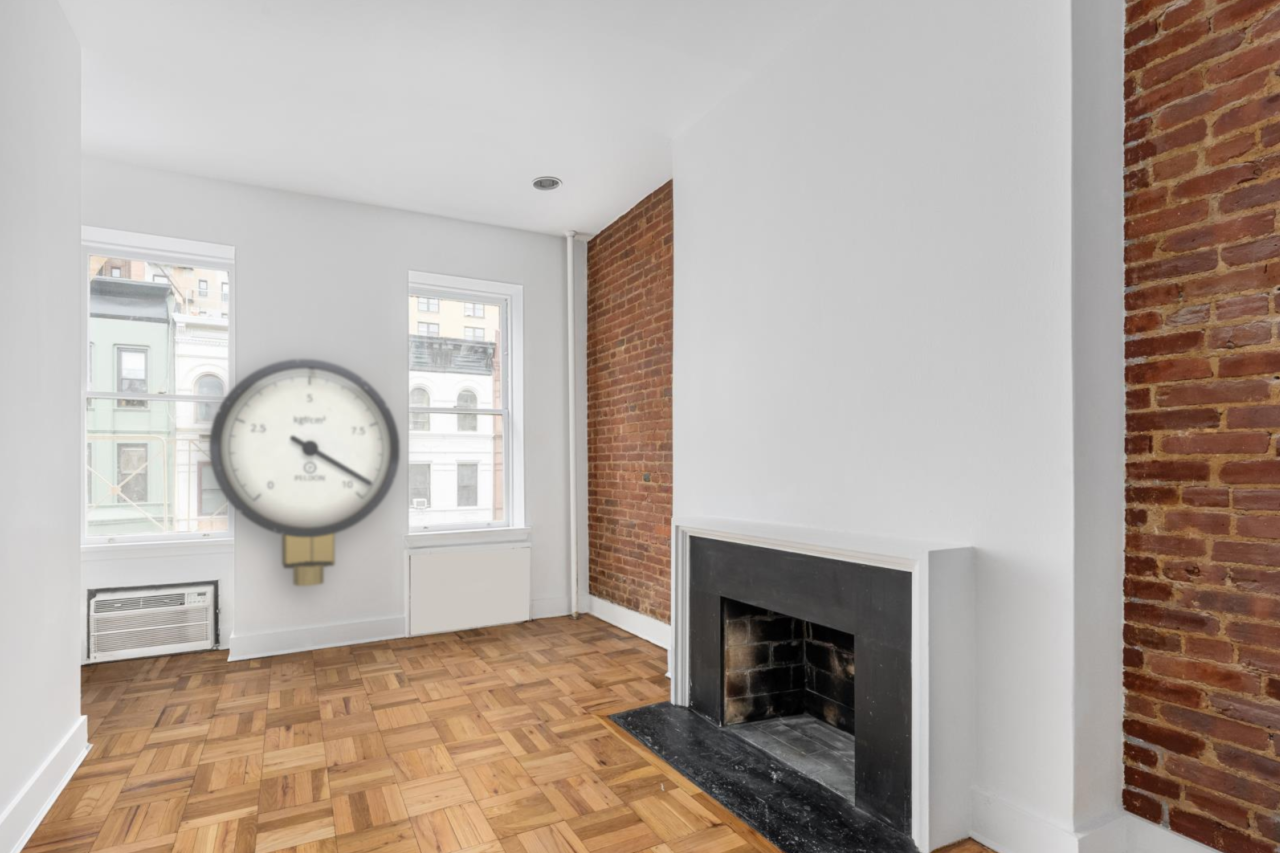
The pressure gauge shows 9.5kg/cm²
